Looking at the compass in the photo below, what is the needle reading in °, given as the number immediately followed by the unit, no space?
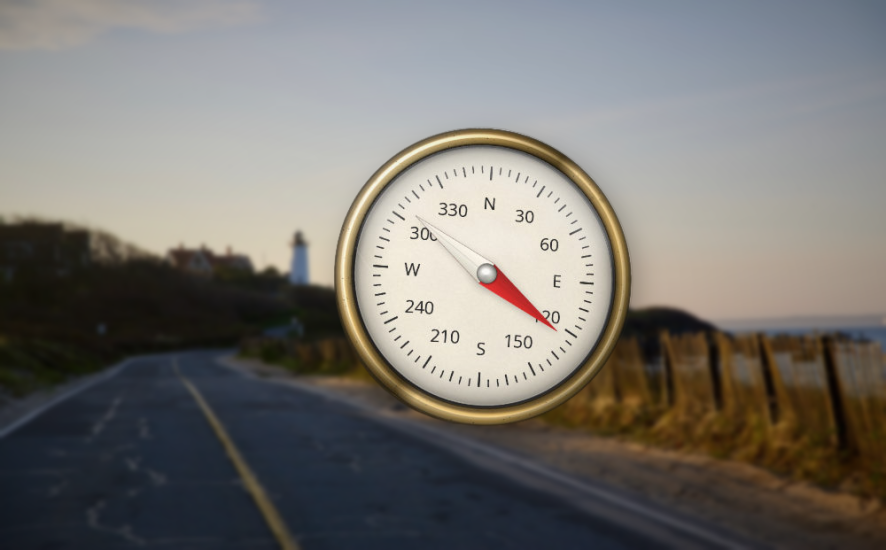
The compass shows 125°
